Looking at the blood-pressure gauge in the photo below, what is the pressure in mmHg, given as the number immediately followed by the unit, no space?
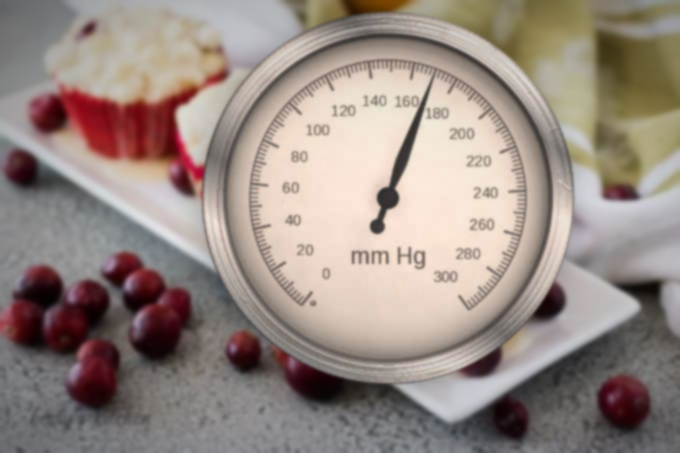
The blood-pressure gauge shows 170mmHg
